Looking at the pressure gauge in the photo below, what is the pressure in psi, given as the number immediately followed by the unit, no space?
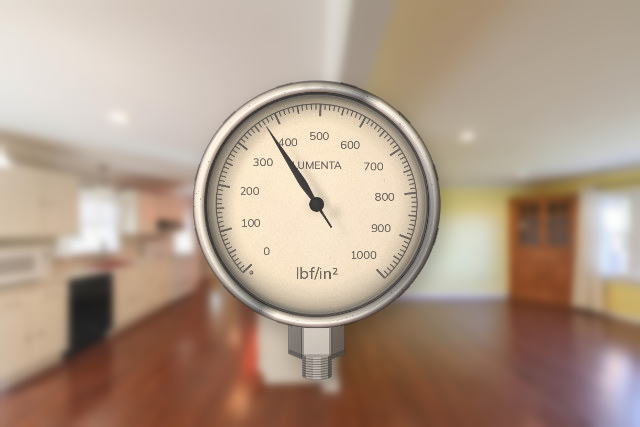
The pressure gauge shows 370psi
